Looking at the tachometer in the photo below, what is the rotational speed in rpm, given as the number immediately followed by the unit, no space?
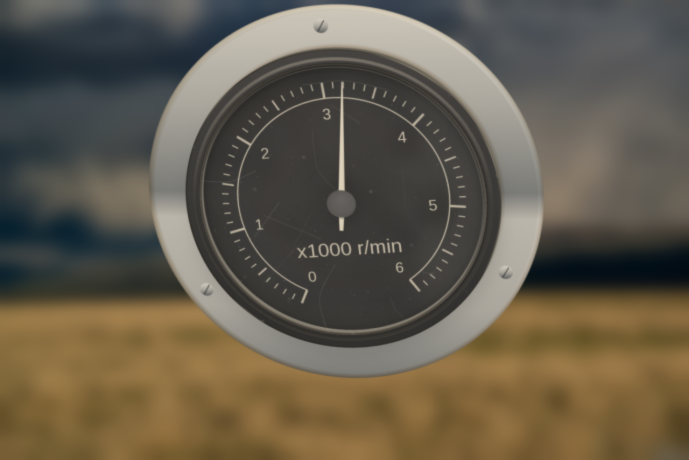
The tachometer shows 3200rpm
